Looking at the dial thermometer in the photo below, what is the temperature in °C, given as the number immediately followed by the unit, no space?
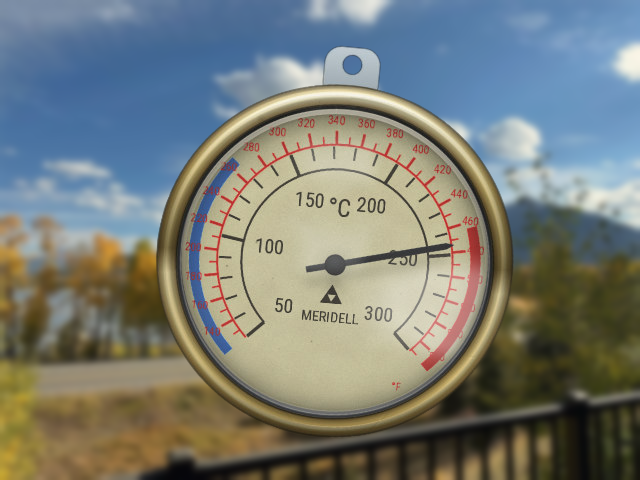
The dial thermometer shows 245°C
